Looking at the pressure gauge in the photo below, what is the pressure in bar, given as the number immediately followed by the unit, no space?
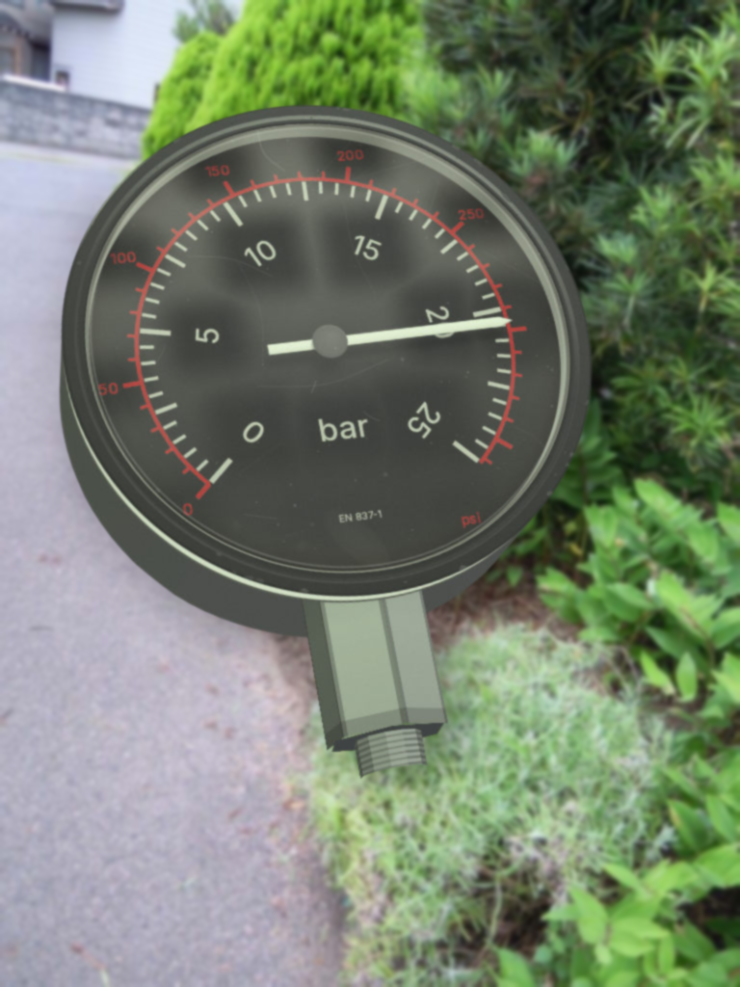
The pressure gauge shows 20.5bar
